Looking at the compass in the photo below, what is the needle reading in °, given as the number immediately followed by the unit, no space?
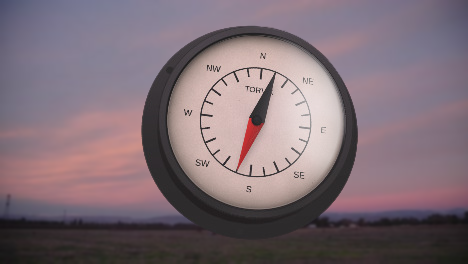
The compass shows 195°
